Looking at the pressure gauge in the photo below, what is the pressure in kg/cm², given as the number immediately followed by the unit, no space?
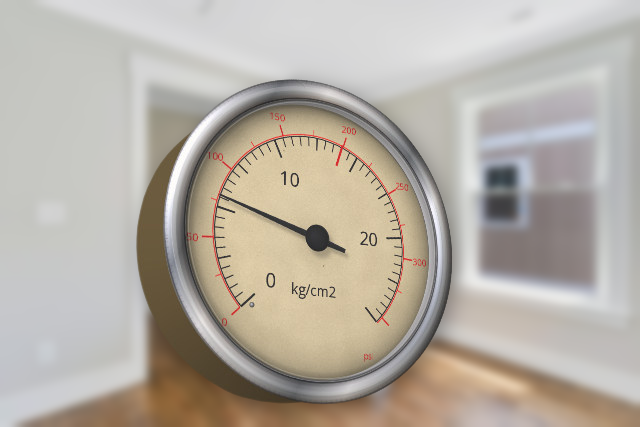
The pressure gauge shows 5.5kg/cm²
